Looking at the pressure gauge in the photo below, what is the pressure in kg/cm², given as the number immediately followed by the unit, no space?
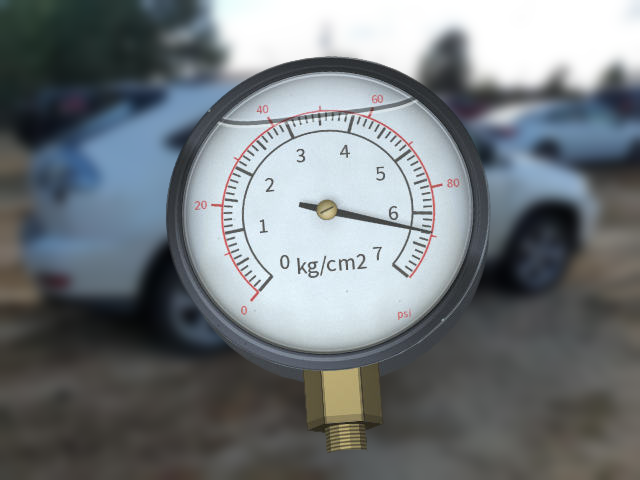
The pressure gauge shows 6.3kg/cm²
